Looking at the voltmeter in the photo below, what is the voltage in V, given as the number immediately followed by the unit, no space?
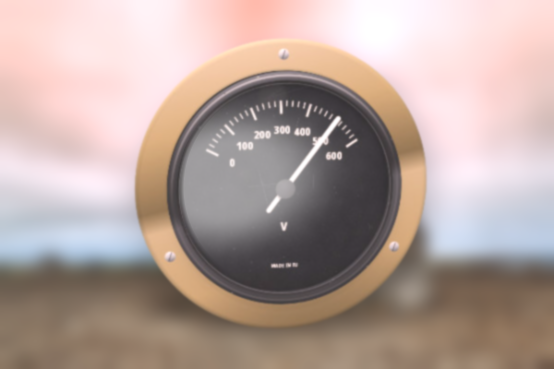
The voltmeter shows 500V
